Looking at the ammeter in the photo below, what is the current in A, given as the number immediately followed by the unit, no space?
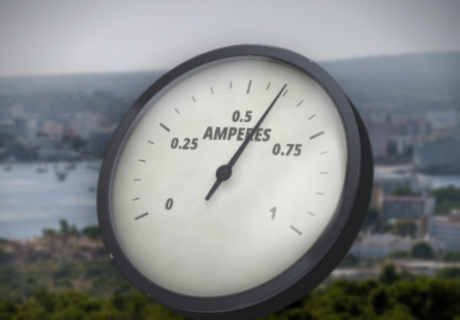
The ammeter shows 0.6A
